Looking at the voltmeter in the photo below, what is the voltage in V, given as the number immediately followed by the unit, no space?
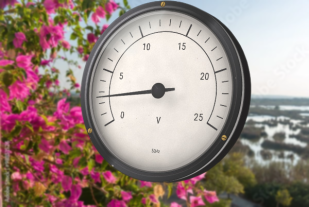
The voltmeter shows 2.5V
